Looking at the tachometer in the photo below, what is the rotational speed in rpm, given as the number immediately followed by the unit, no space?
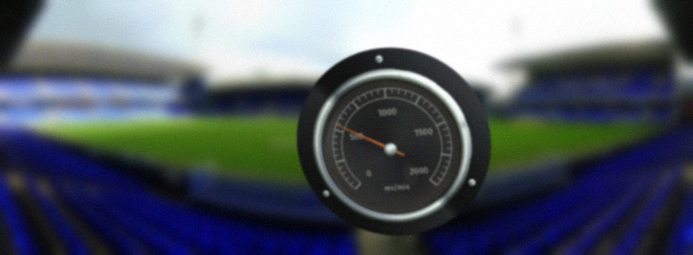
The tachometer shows 550rpm
